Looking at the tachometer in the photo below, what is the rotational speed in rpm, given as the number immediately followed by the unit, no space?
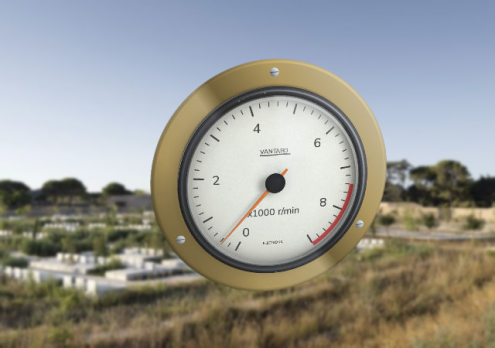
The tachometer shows 400rpm
